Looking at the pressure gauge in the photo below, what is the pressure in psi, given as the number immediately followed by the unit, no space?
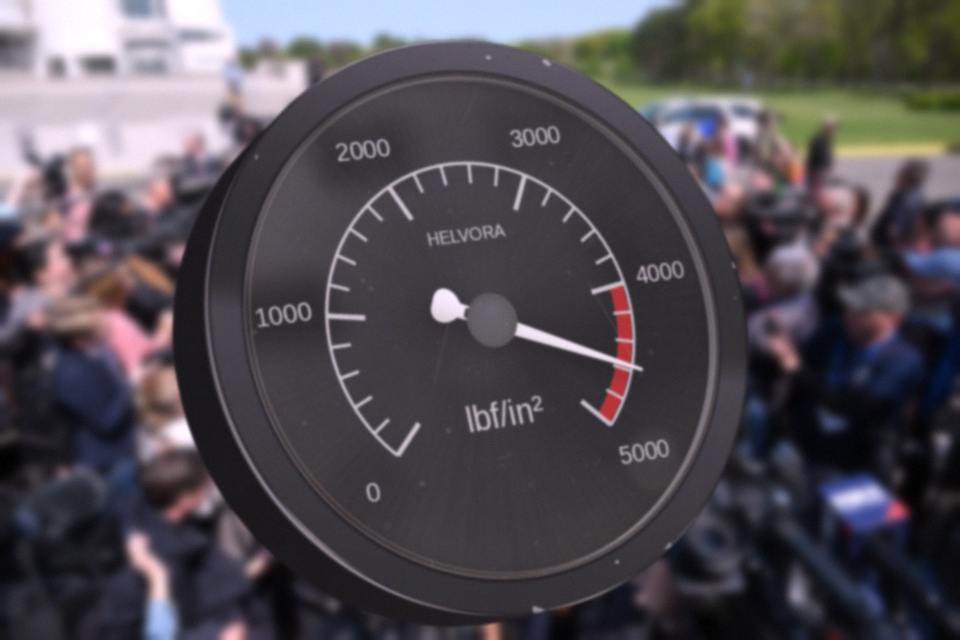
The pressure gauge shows 4600psi
